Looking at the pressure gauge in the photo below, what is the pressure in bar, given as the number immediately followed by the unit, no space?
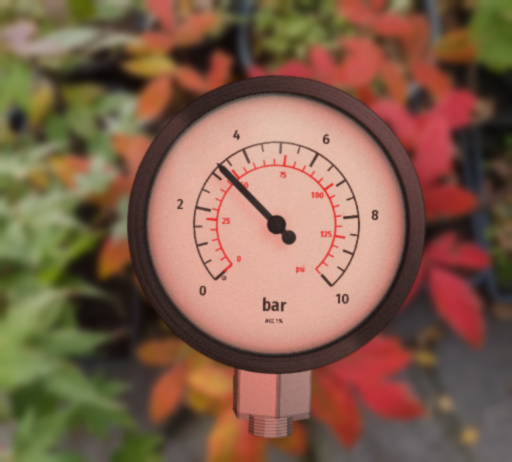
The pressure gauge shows 3.25bar
